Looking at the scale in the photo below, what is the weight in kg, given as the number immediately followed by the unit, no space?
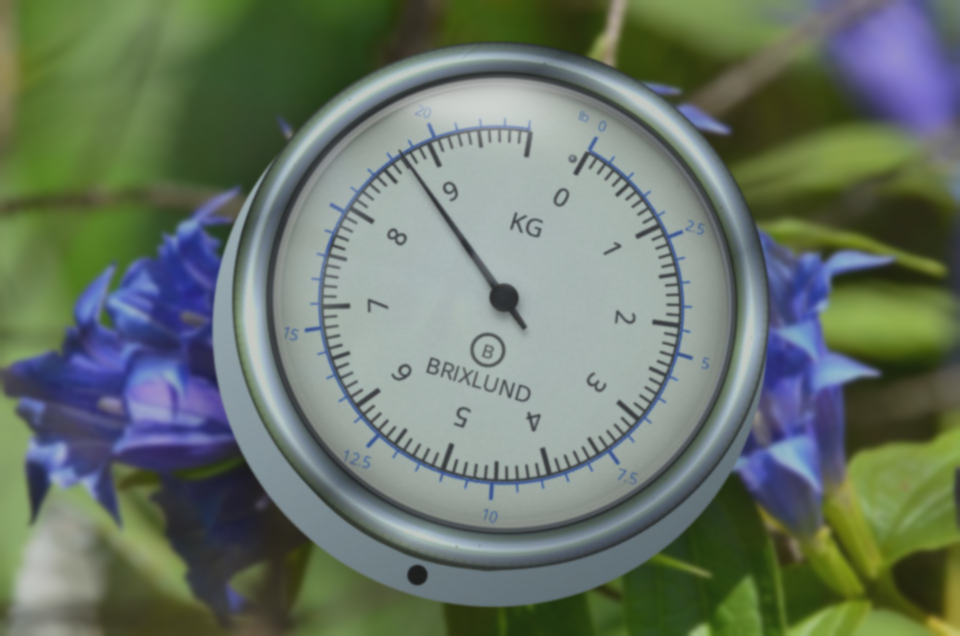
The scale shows 8.7kg
